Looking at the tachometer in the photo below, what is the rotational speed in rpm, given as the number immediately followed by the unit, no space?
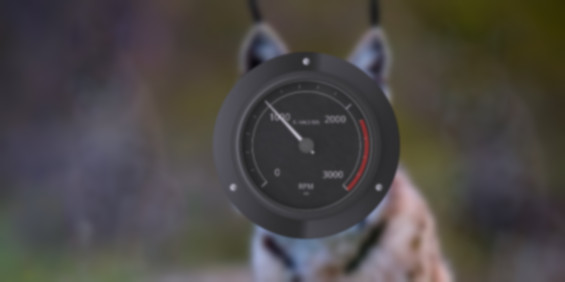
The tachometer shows 1000rpm
